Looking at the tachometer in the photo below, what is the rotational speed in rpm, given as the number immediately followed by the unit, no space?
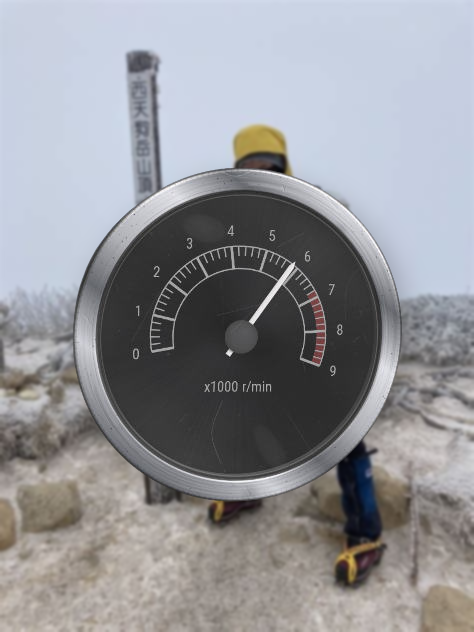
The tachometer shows 5800rpm
